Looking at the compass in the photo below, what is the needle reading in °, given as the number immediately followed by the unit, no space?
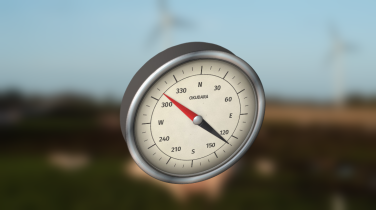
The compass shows 310°
